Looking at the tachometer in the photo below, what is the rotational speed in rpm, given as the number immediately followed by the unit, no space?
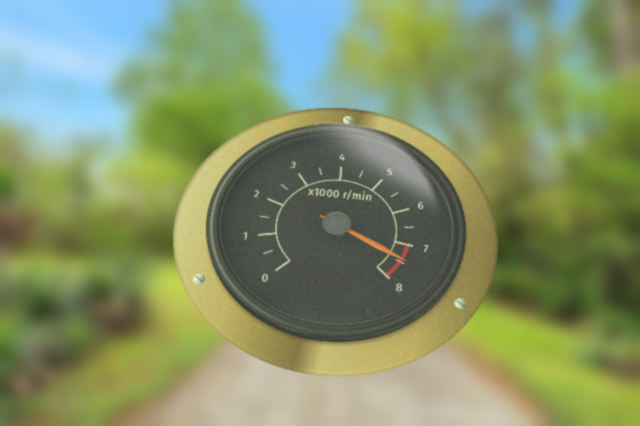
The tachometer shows 7500rpm
